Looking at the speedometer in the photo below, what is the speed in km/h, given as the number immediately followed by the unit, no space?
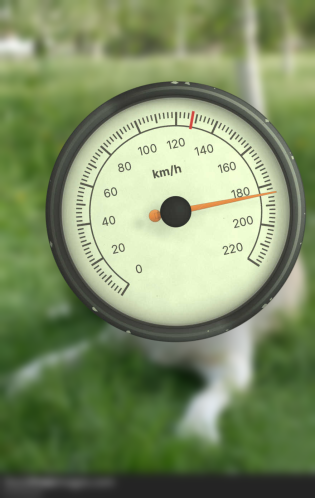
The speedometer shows 184km/h
